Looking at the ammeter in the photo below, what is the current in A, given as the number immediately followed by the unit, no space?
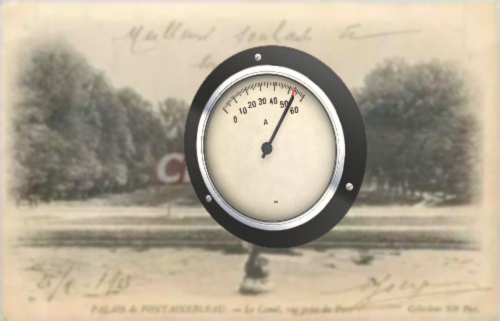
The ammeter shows 55A
